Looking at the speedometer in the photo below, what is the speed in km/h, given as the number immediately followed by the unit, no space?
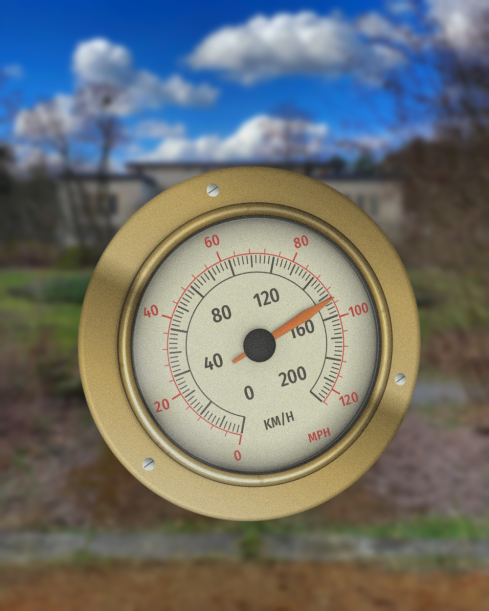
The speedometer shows 152km/h
